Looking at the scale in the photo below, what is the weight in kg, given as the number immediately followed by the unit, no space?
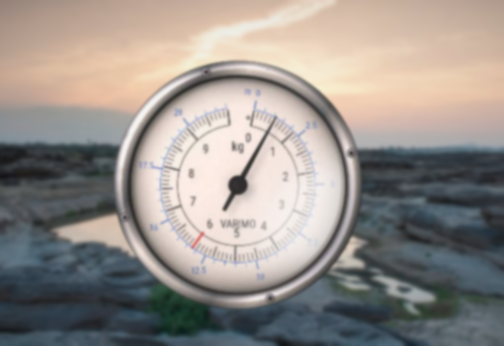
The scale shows 0.5kg
